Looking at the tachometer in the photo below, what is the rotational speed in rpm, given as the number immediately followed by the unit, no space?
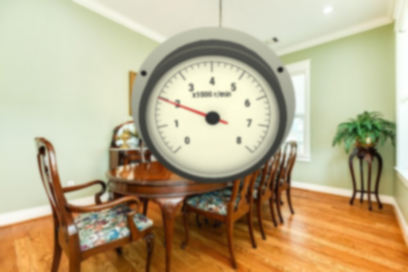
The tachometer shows 2000rpm
